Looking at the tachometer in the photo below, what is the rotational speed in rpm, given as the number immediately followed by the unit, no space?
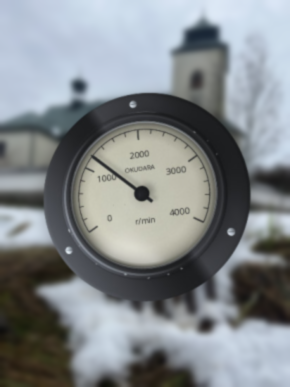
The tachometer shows 1200rpm
